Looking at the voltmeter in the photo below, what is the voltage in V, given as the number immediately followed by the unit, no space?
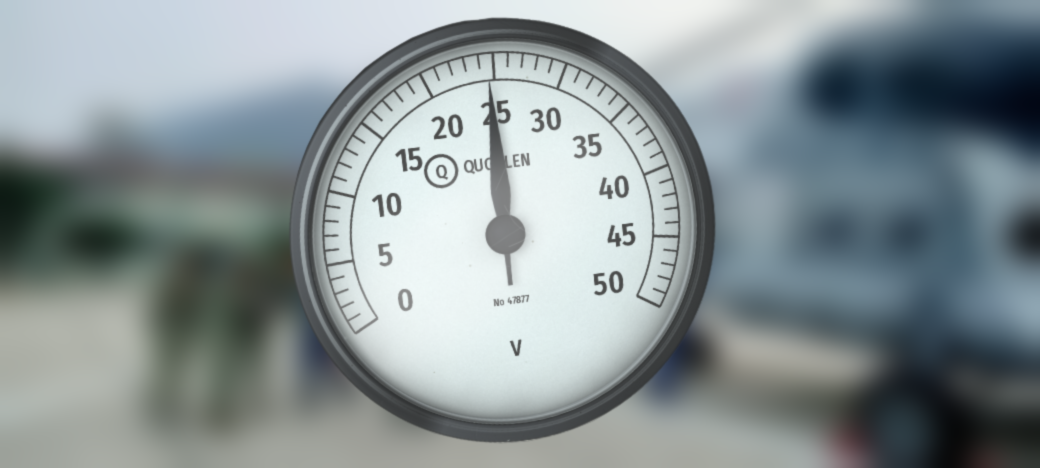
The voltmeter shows 24.5V
